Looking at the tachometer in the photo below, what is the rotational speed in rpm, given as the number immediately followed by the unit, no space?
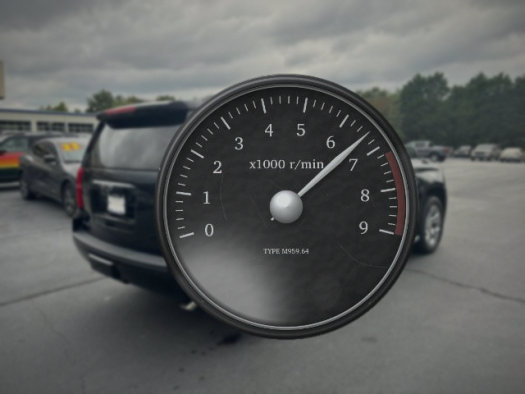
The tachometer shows 6600rpm
